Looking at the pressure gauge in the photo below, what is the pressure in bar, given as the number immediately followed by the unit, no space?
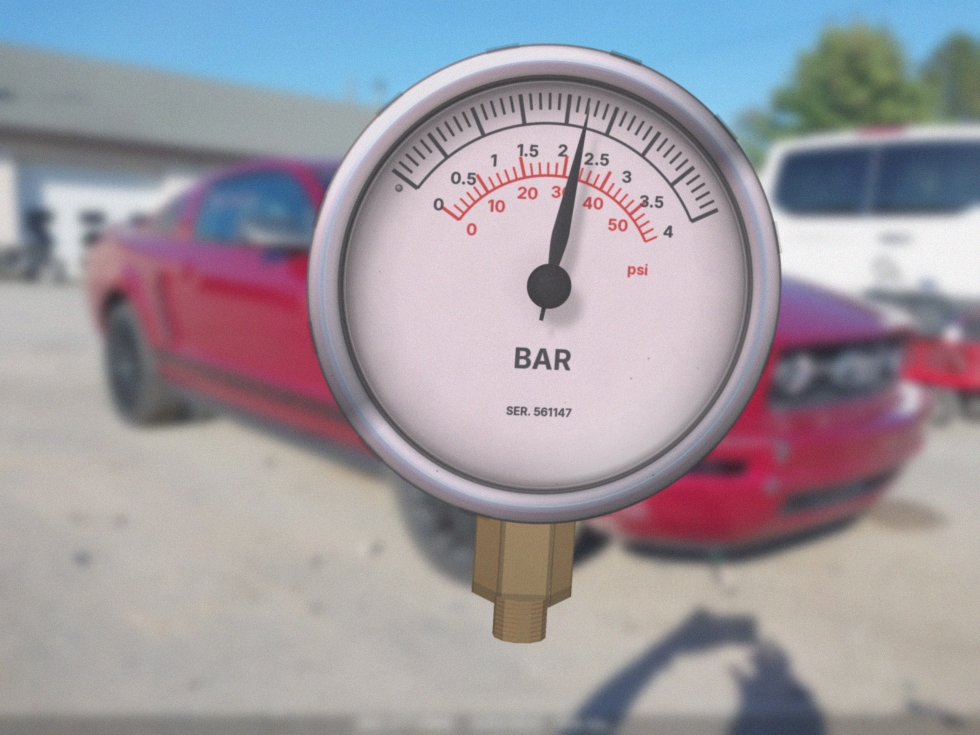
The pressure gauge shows 2.2bar
